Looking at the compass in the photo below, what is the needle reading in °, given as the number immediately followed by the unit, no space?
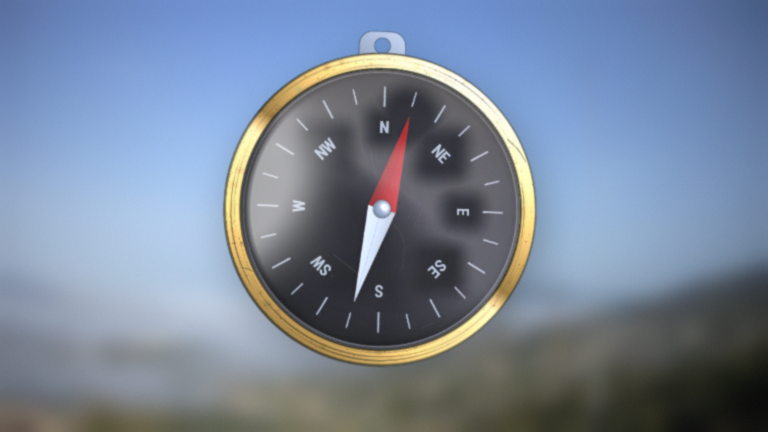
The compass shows 15°
